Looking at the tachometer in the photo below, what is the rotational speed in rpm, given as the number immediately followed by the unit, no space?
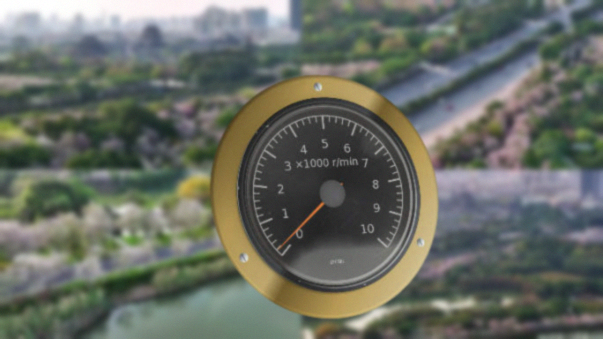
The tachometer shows 200rpm
